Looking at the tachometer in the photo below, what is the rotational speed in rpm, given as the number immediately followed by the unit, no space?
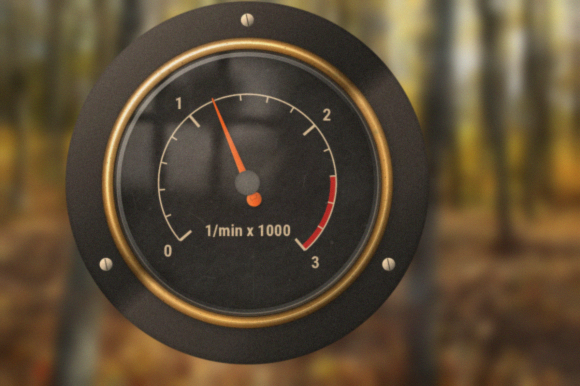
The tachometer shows 1200rpm
